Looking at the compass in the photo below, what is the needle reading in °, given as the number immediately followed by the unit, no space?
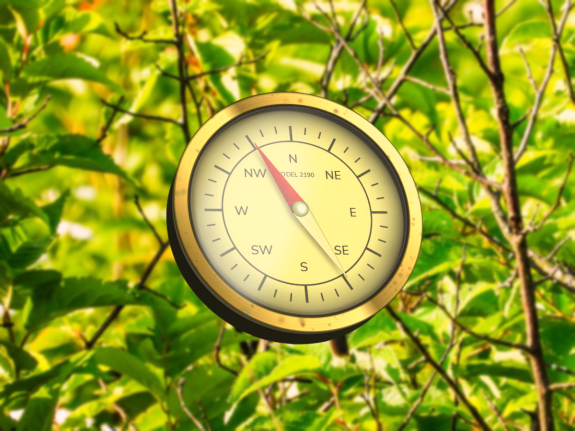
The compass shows 330°
